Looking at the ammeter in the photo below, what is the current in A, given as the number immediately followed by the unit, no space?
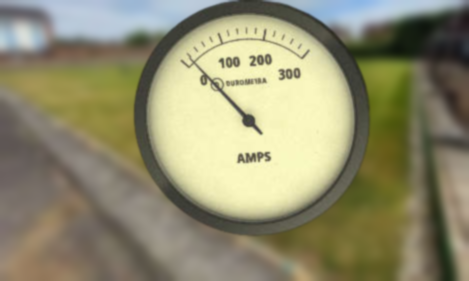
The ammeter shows 20A
